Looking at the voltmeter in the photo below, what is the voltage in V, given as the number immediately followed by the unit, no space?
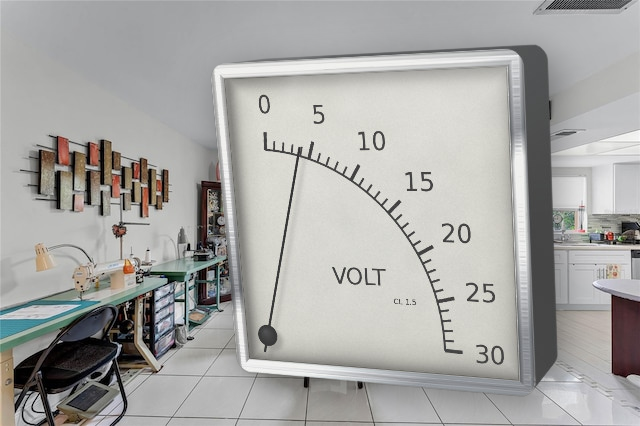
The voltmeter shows 4V
